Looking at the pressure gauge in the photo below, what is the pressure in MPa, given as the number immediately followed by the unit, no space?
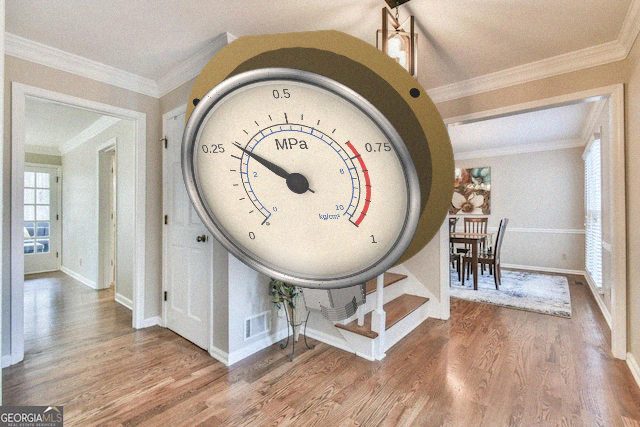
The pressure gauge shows 0.3MPa
